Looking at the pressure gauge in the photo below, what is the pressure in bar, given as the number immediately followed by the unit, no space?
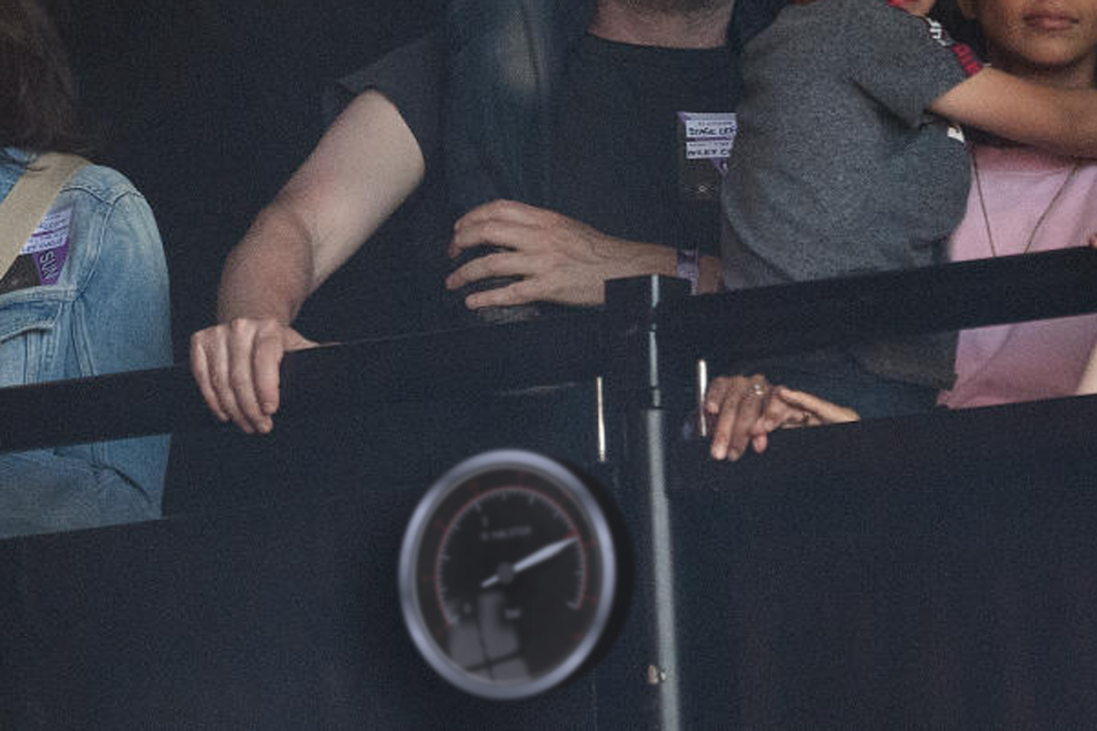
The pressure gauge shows 2bar
